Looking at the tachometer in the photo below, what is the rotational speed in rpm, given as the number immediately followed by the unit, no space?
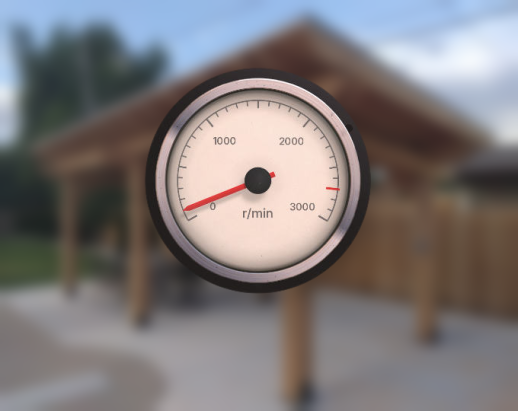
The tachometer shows 100rpm
